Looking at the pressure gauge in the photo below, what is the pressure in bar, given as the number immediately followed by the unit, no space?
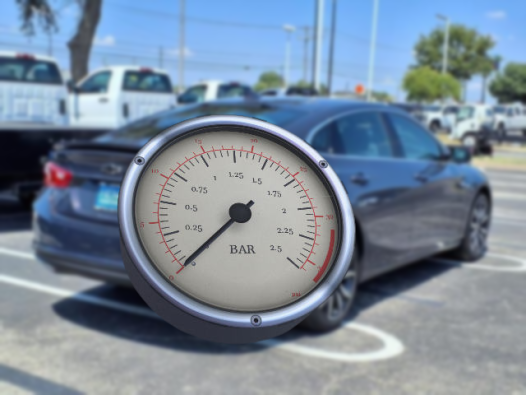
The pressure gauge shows 0bar
